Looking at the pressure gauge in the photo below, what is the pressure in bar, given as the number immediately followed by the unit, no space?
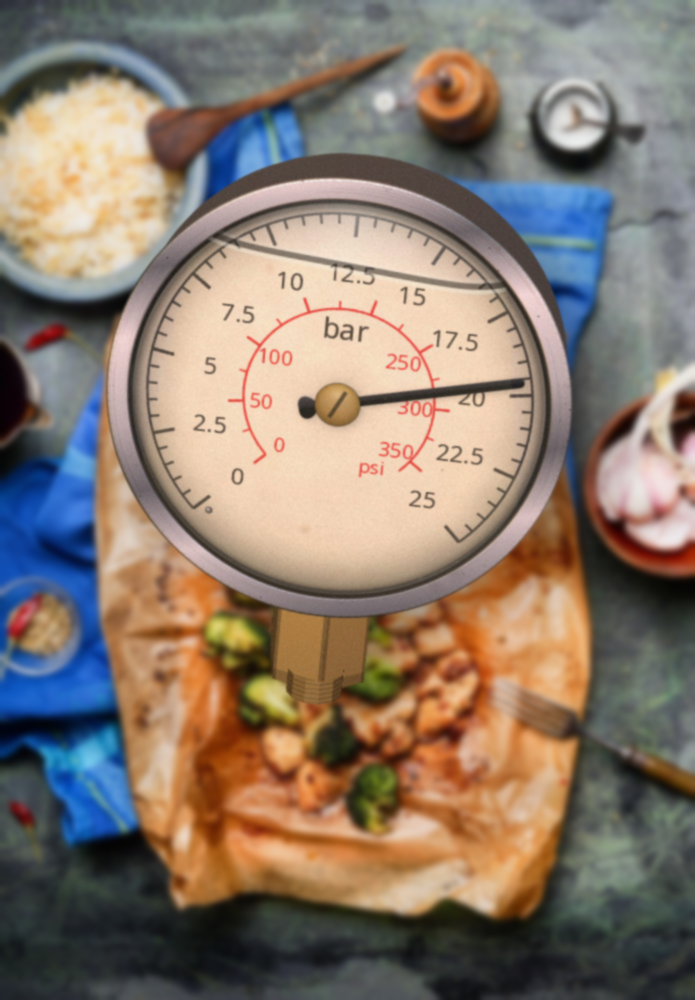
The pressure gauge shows 19.5bar
